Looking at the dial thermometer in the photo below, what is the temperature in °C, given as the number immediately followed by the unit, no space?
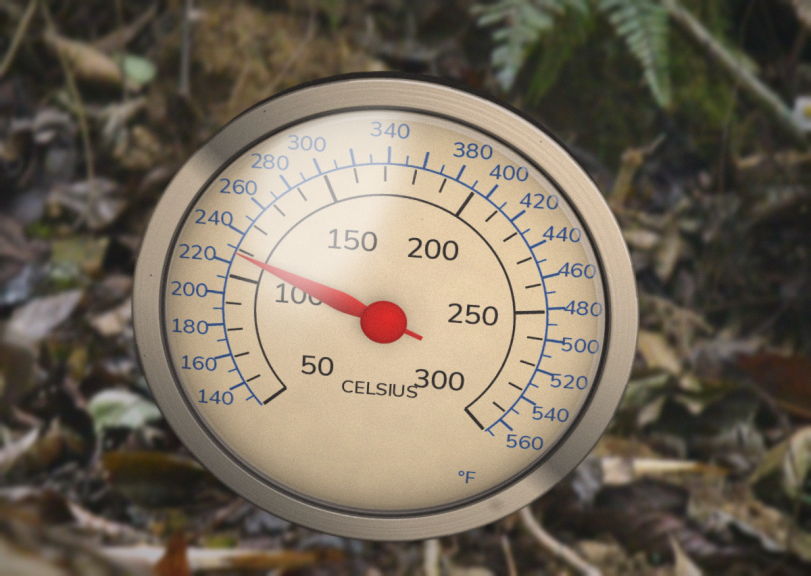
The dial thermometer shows 110°C
